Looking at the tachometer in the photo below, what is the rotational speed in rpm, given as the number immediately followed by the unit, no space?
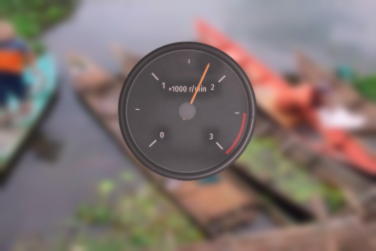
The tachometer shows 1750rpm
